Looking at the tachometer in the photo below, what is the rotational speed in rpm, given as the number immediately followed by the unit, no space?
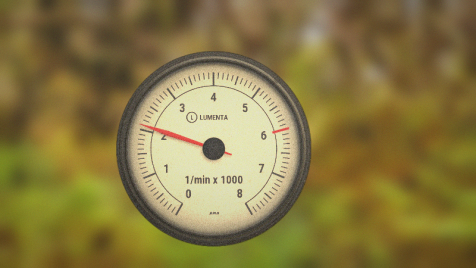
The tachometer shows 2100rpm
